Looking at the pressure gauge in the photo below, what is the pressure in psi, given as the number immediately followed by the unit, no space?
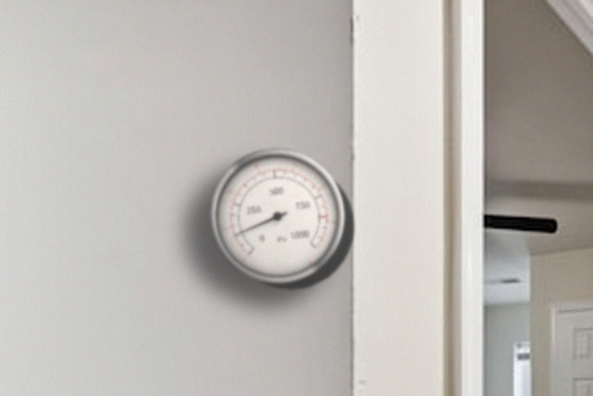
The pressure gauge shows 100psi
